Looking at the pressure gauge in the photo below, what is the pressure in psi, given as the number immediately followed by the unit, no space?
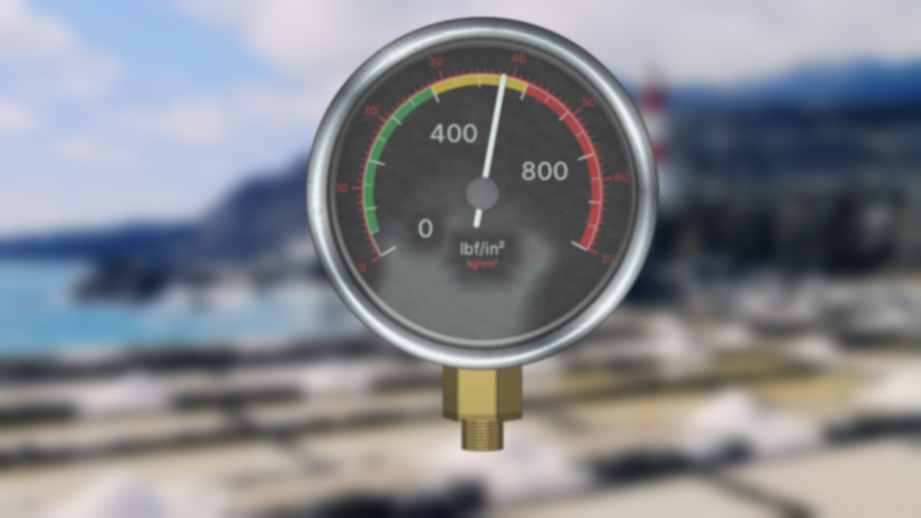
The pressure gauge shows 550psi
